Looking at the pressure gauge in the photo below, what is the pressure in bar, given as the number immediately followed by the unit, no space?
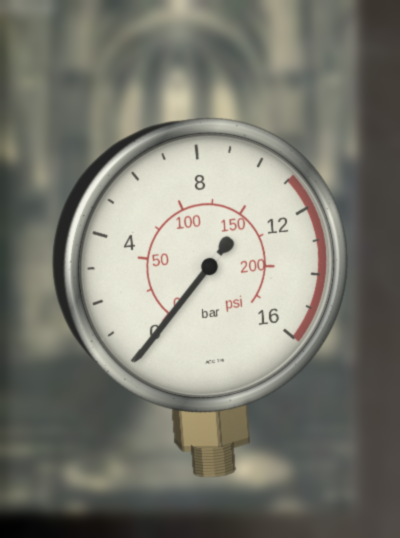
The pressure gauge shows 0bar
